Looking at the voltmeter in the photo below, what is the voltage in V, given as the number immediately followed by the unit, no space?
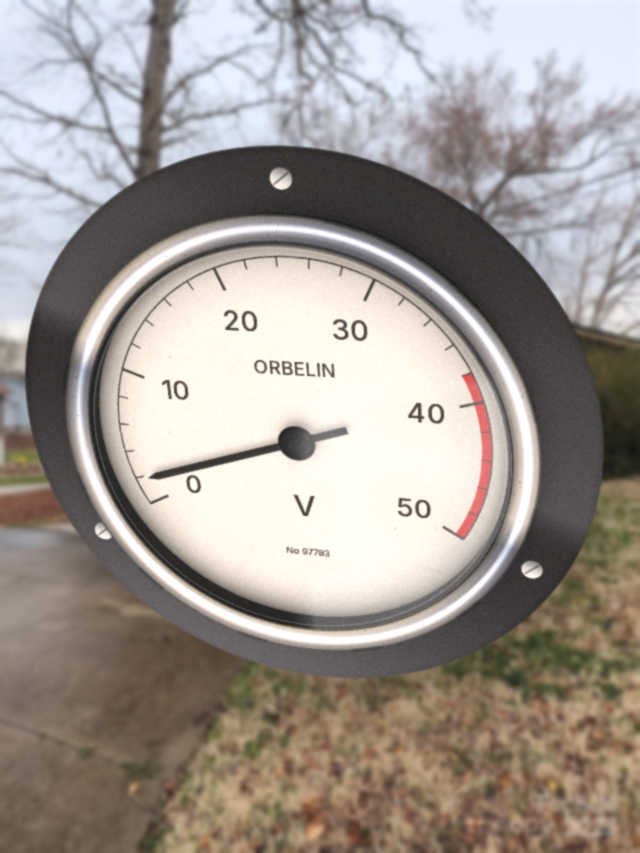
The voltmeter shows 2V
